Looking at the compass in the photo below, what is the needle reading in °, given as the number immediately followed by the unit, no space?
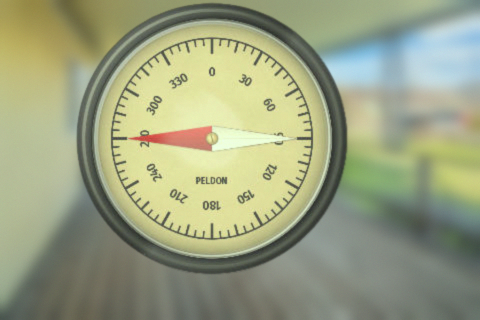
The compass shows 270°
